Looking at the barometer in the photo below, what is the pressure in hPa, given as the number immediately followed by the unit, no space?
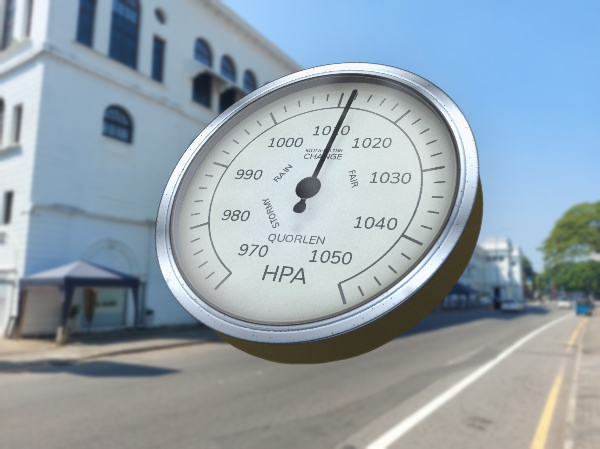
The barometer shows 1012hPa
